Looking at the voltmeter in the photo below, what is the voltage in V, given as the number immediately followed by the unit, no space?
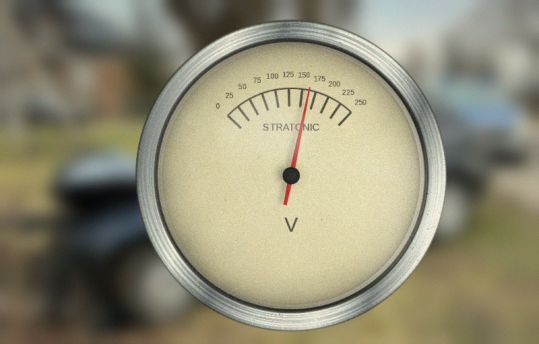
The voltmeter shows 162.5V
